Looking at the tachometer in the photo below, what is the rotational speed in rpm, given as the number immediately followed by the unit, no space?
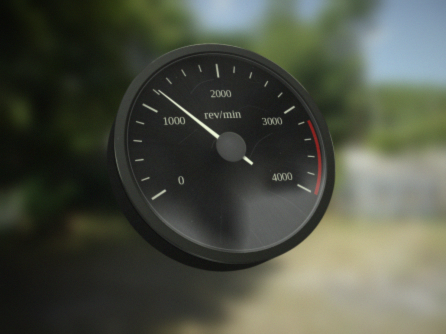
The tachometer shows 1200rpm
